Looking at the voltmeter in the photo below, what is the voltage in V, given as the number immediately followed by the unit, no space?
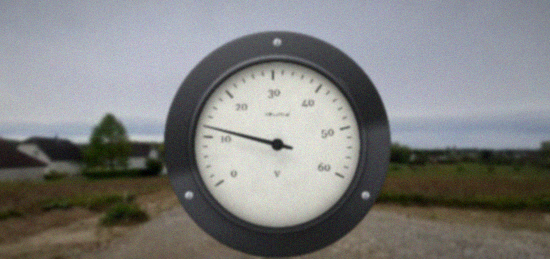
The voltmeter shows 12V
